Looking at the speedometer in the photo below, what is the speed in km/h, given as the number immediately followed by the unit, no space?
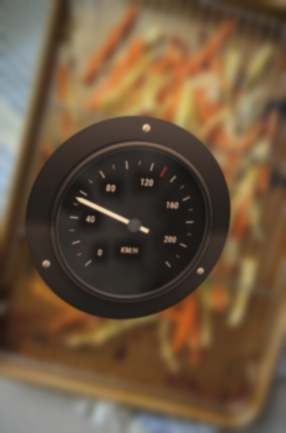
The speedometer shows 55km/h
